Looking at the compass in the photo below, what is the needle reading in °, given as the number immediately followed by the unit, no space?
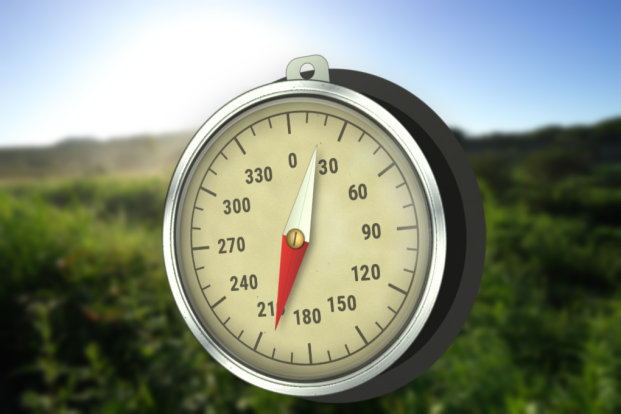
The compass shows 200°
